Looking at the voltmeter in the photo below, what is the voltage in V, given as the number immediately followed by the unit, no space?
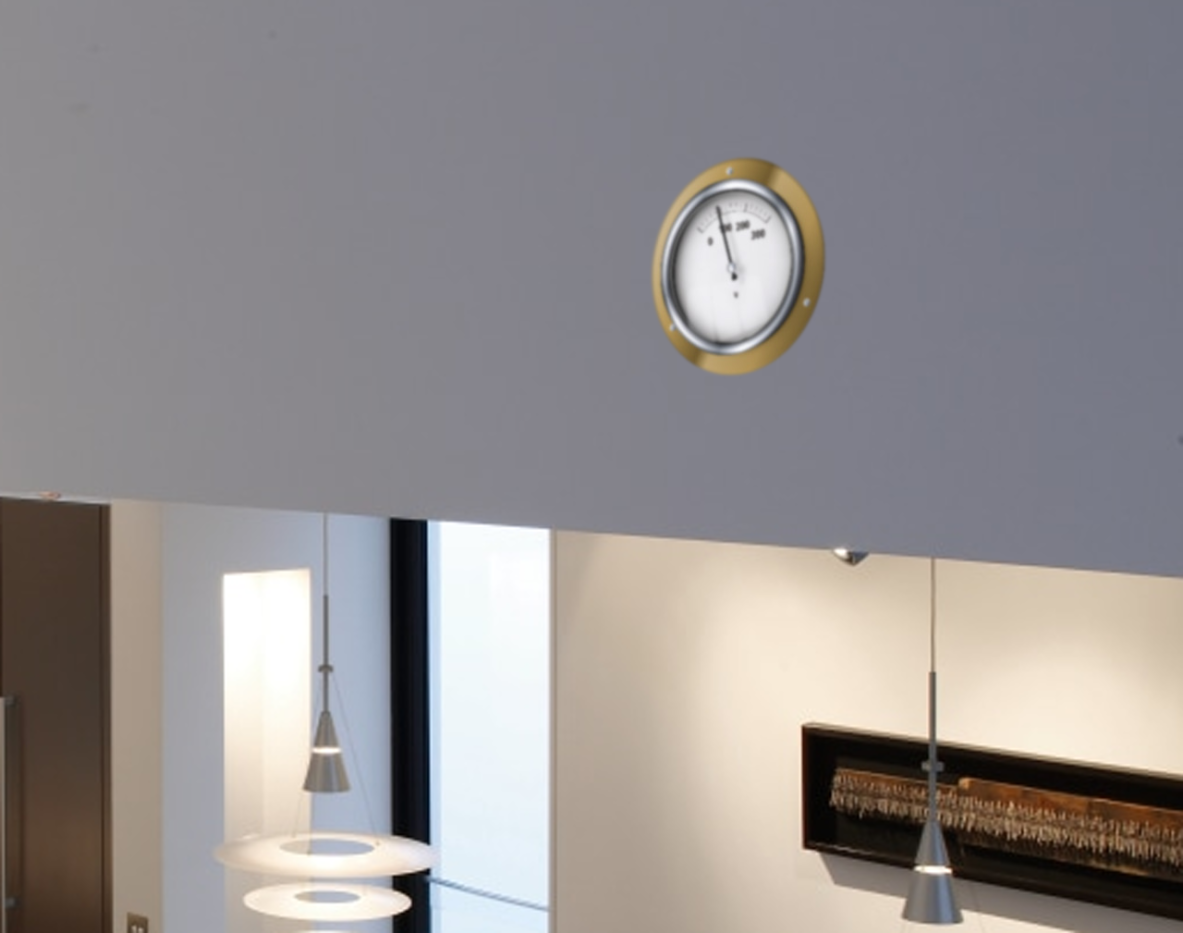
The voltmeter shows 100V
